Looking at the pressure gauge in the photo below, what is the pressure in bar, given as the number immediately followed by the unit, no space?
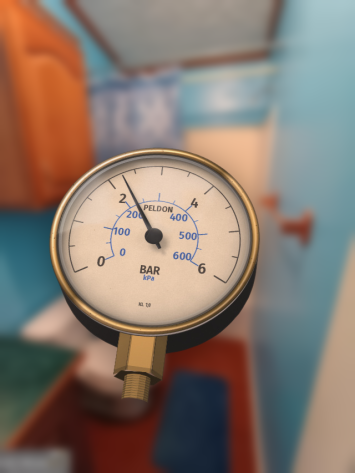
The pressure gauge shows 2.25bar
